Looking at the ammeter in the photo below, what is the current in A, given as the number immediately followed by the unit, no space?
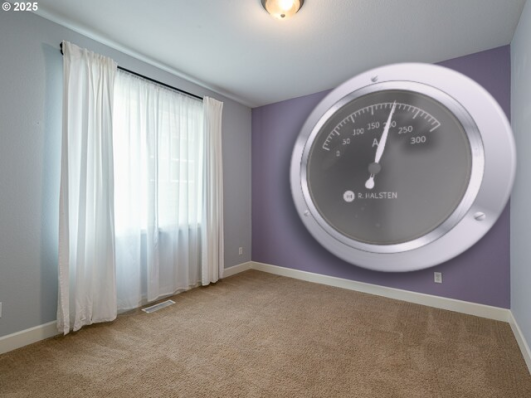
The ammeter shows 200A
